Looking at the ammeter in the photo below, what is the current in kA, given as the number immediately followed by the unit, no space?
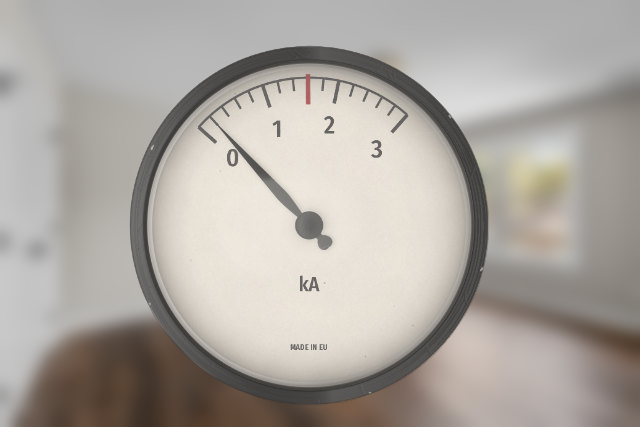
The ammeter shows 0.2kA
